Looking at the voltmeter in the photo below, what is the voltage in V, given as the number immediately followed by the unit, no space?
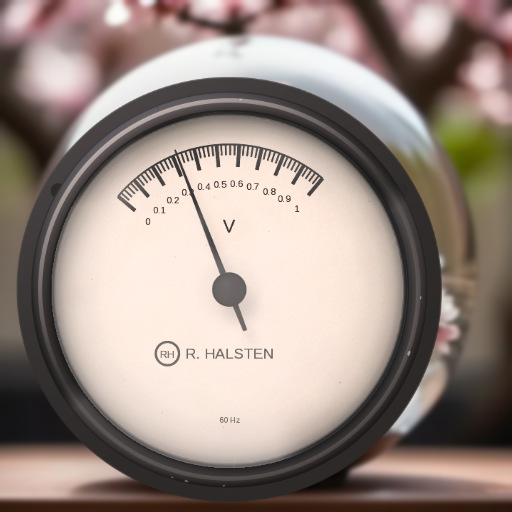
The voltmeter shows 0.32V
